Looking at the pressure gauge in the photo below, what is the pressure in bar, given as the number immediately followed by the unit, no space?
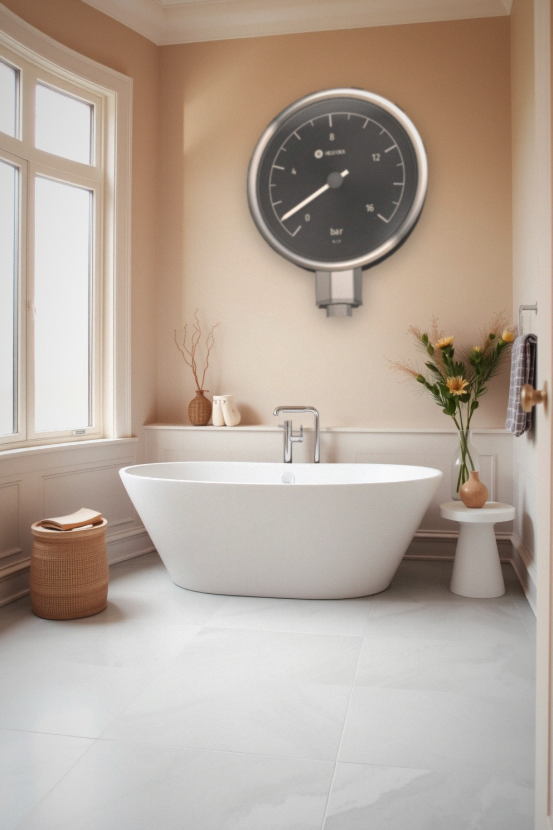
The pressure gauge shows 1bar
